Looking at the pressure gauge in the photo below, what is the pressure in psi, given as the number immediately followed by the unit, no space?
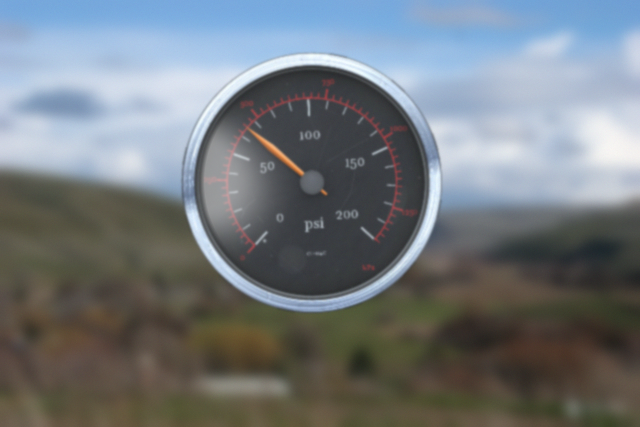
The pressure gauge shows 65psi
